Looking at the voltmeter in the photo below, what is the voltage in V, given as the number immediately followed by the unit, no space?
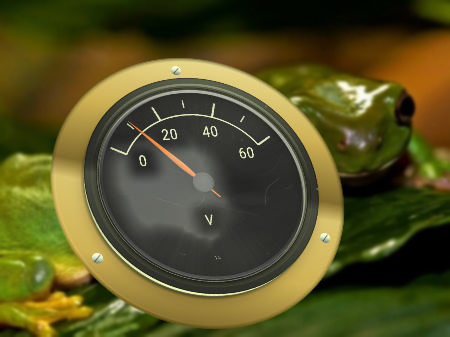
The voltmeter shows 10V
